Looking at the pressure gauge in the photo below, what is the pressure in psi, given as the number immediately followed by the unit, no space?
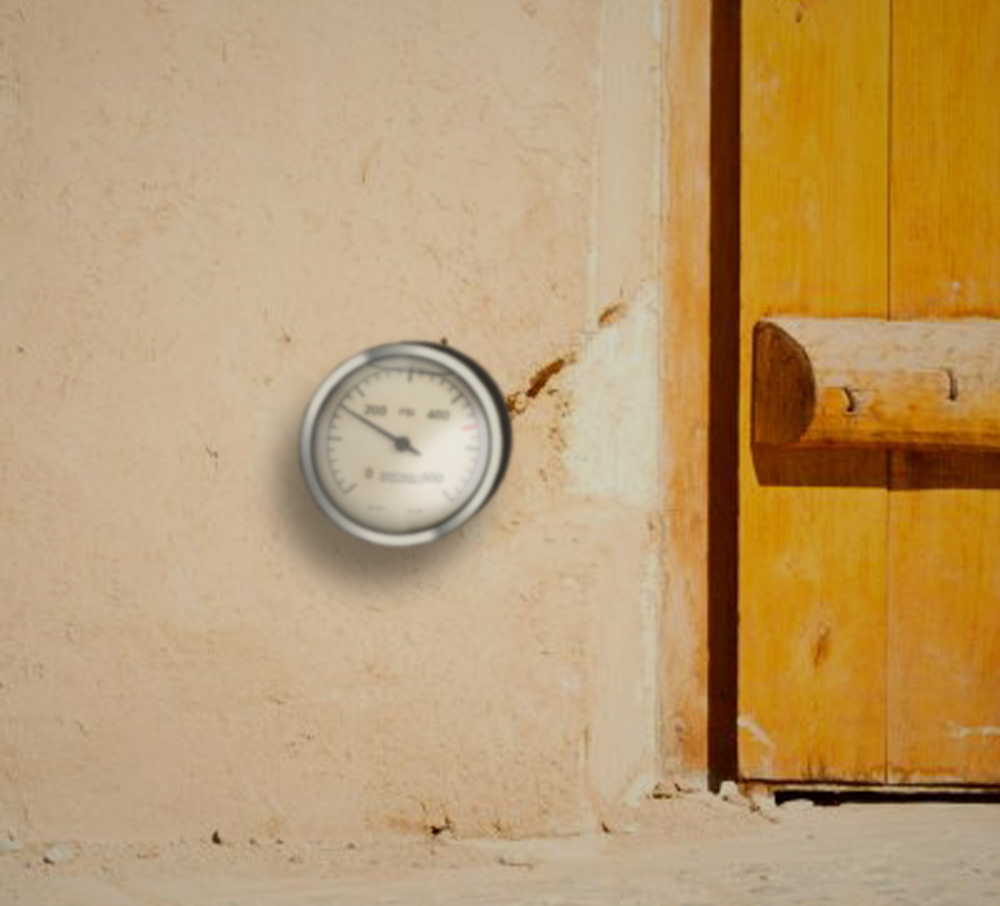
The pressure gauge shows 160psi
